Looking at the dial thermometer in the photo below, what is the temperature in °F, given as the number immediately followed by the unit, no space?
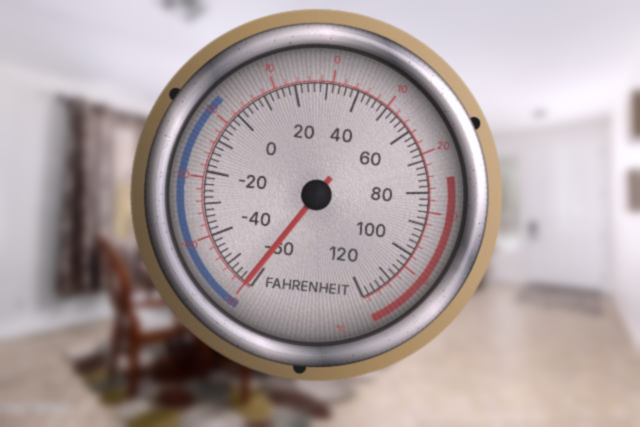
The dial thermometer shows -58°F
